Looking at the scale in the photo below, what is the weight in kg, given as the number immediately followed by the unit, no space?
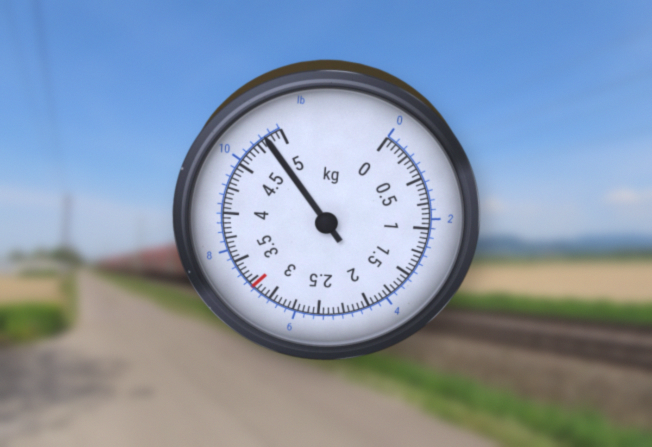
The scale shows 4.85kg
